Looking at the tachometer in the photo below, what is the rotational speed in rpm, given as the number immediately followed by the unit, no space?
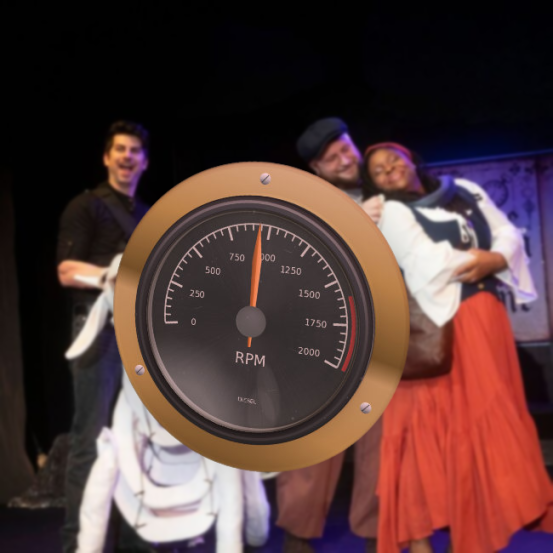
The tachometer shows 950rpm
